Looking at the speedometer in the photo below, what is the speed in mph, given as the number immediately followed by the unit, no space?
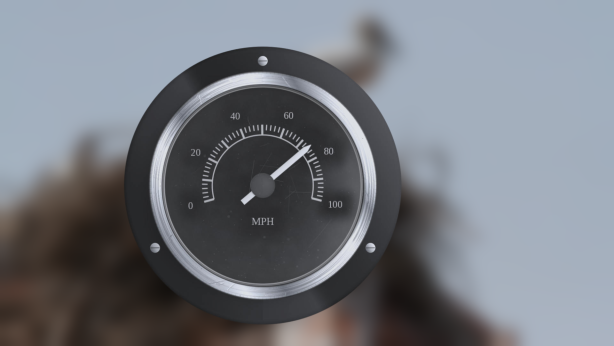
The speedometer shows 74mph
